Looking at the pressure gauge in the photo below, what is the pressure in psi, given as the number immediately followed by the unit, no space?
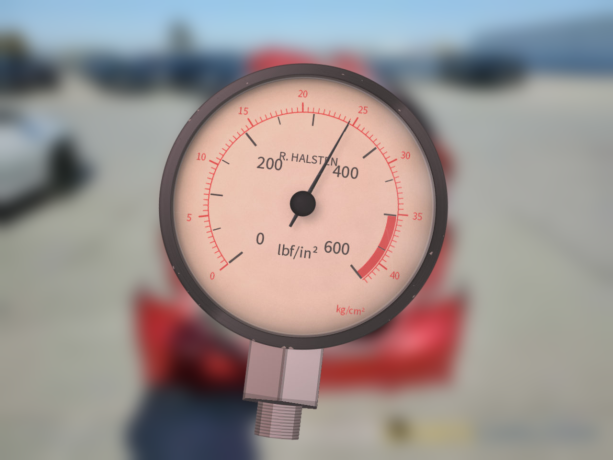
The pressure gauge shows 350psi
